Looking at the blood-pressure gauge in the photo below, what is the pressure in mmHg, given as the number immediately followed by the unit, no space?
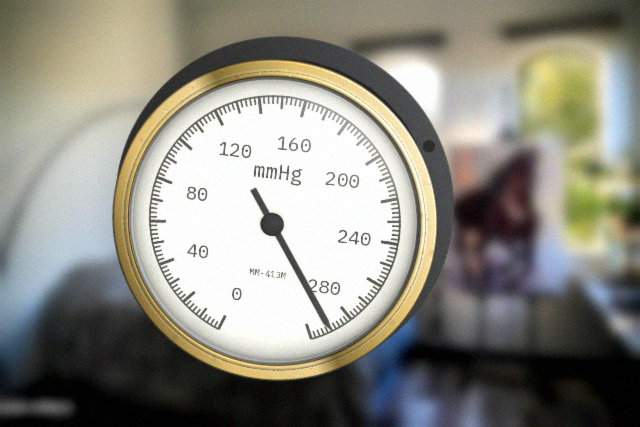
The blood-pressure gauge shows 290mmHg
